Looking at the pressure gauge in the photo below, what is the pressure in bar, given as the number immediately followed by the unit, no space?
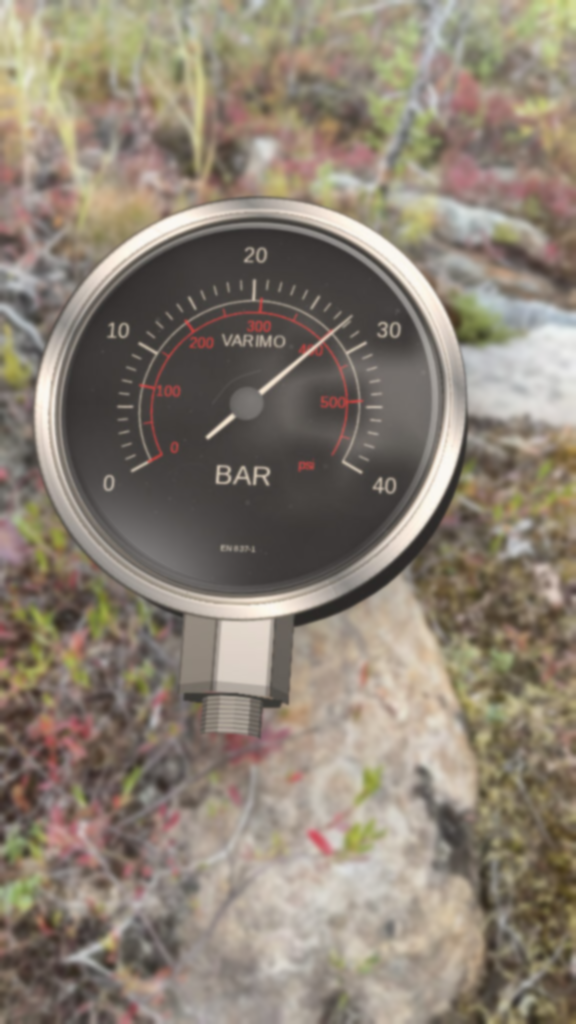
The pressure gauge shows 28bar
